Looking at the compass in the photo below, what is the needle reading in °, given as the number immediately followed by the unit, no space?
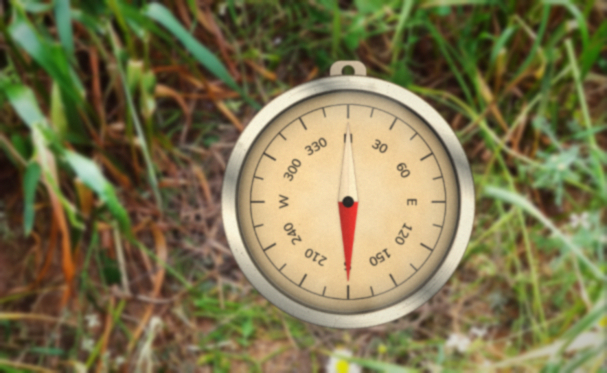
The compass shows 180°
